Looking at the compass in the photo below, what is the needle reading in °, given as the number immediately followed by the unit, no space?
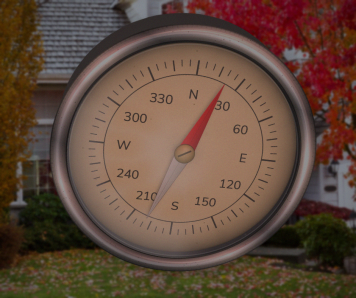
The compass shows 20°
